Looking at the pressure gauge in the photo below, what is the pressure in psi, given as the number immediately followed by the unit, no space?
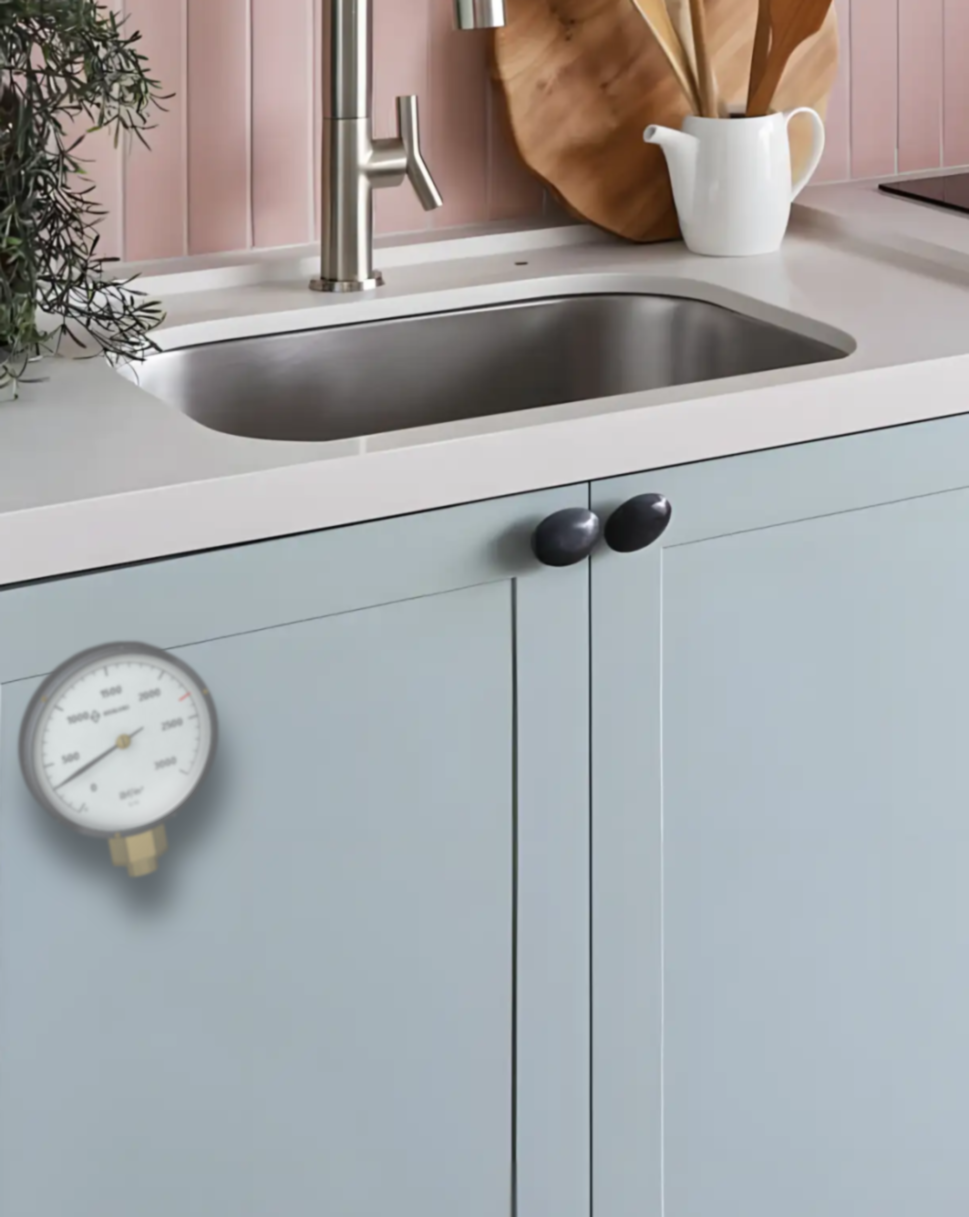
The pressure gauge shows 300psi
